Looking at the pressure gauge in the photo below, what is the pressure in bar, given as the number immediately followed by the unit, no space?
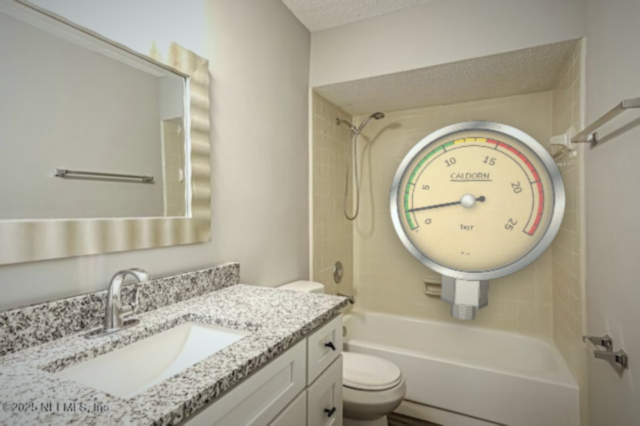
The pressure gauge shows 2bar
